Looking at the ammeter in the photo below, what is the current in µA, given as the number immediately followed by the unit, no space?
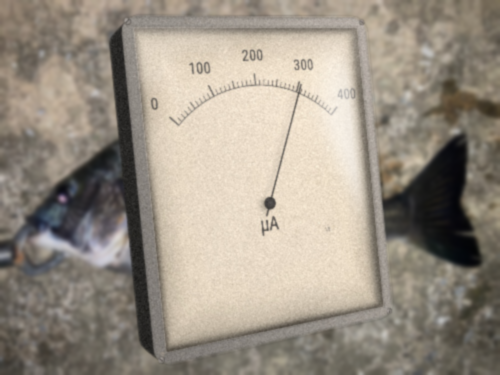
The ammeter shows 300µA
